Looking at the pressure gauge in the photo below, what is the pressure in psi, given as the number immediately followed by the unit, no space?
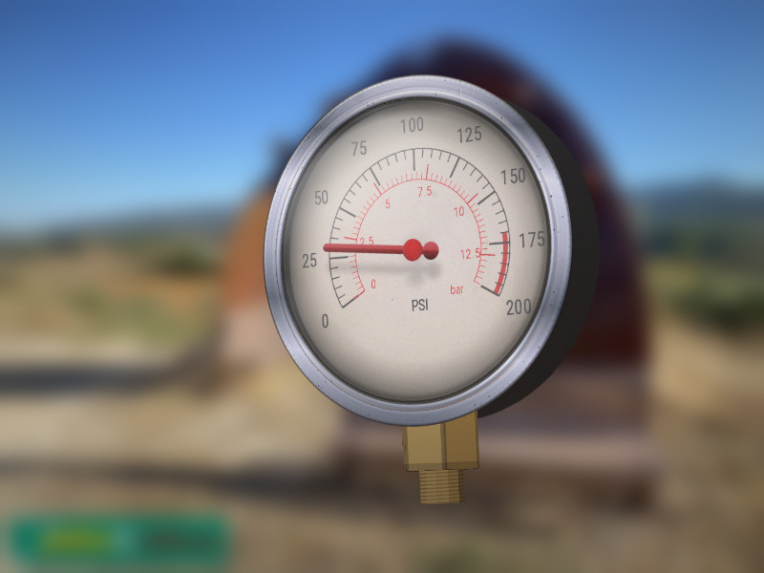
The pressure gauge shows 30psi
